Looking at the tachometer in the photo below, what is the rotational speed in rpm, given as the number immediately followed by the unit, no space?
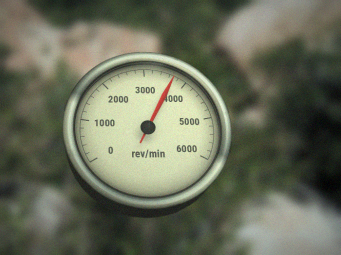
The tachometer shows 3700rpm
